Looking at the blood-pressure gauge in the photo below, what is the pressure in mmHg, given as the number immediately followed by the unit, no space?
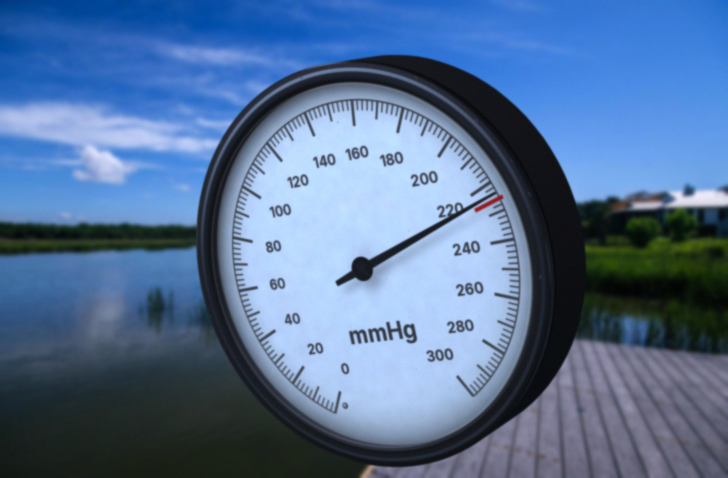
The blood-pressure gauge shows 224mmHg
